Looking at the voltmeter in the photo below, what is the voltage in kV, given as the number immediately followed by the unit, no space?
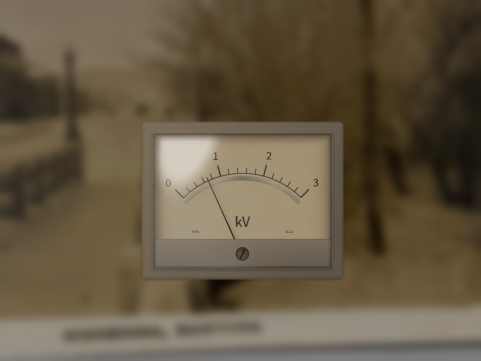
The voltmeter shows 0.7kV
